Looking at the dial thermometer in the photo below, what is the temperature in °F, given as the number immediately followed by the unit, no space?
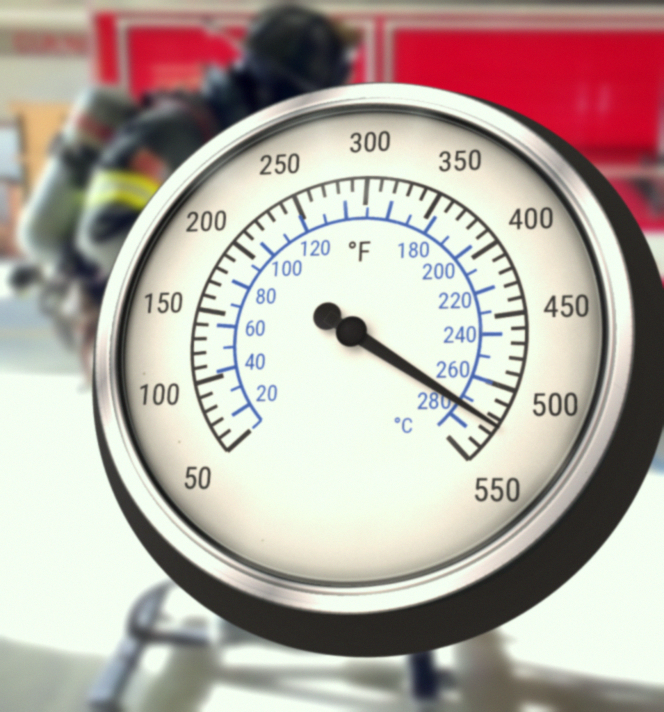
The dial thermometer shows 525°F
